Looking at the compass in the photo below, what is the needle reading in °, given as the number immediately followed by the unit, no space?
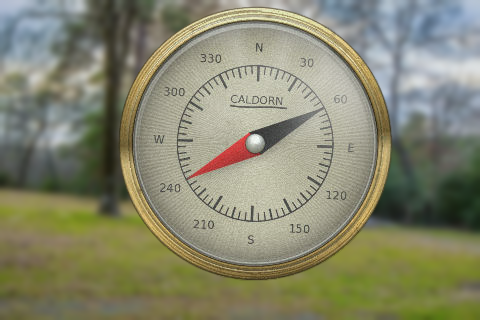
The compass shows 240°
